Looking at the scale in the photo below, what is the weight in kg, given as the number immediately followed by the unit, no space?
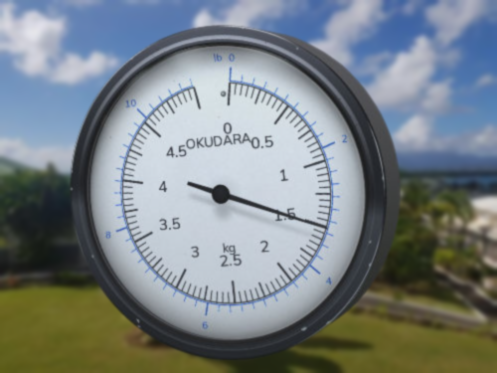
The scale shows 1.5kg
